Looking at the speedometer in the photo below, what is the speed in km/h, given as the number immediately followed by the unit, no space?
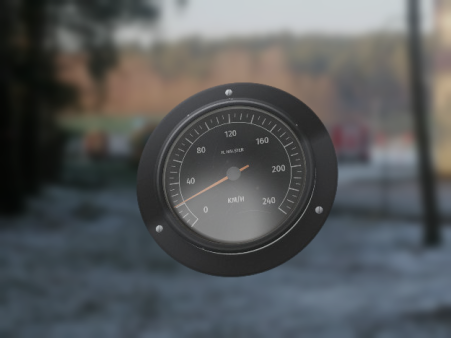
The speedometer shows 20km/h
